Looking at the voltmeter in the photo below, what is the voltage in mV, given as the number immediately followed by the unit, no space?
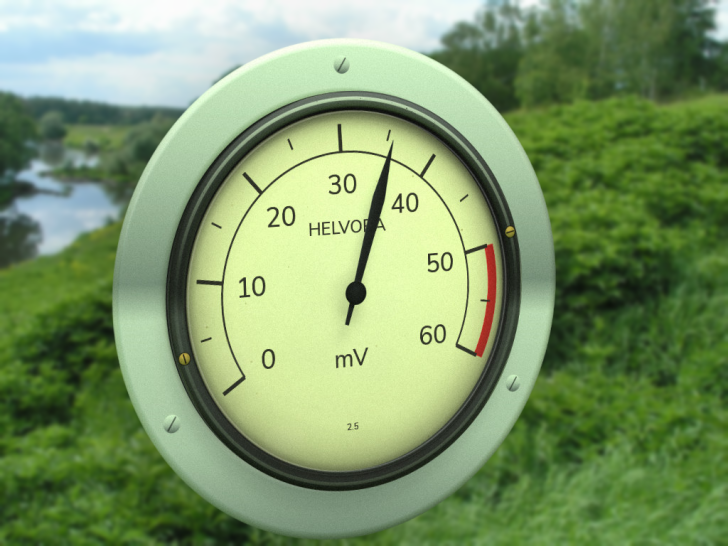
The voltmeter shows 35mV
